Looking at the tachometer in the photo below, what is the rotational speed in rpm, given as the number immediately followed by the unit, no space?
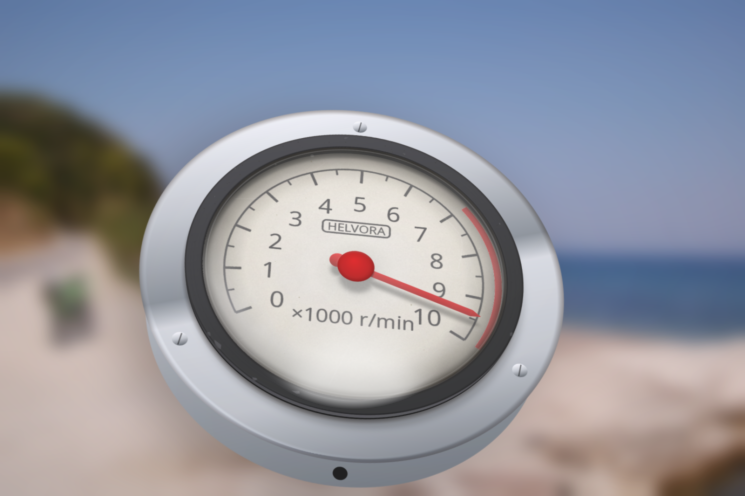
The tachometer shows 9500rpm
